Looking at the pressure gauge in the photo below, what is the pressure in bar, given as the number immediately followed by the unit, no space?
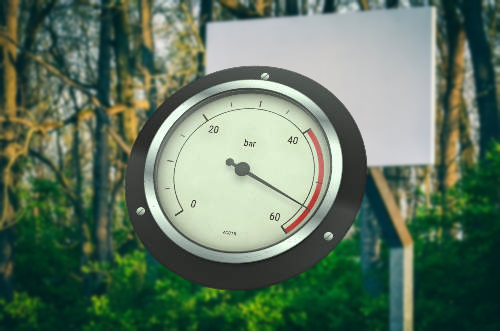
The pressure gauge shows 55bar
